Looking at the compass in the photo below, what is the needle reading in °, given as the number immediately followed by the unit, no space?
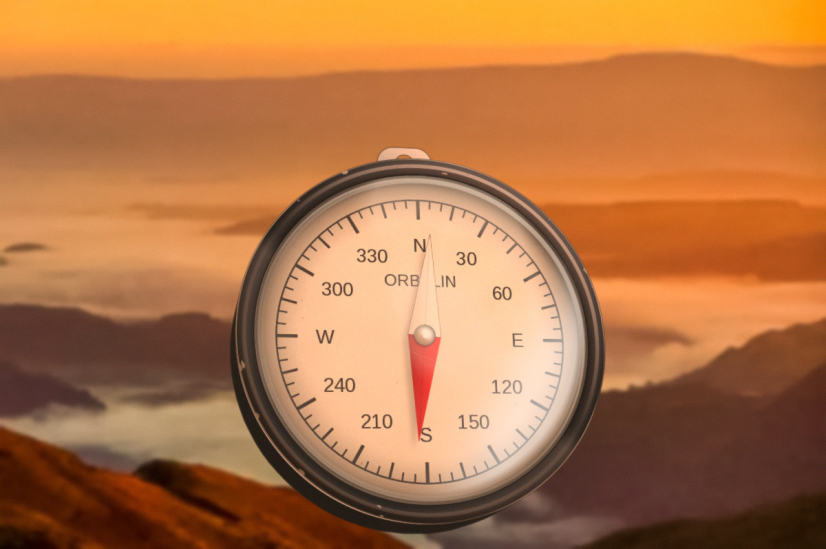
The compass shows 185°
